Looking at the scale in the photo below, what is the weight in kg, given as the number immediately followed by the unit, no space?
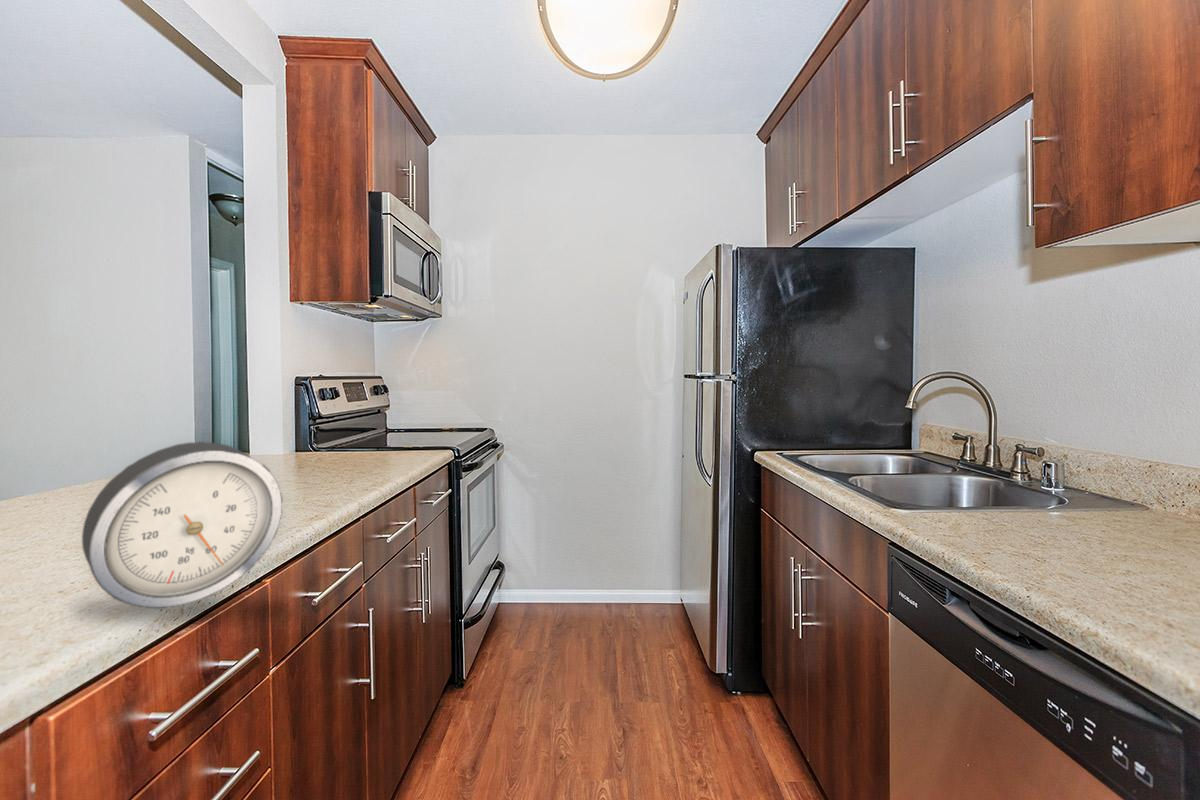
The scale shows 60kg
